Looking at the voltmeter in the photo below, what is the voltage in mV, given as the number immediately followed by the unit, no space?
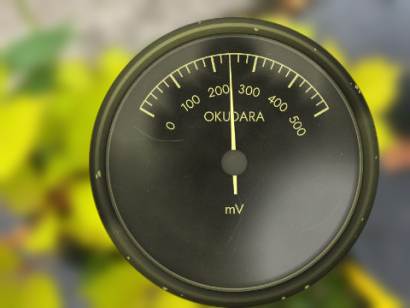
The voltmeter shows 240mV
